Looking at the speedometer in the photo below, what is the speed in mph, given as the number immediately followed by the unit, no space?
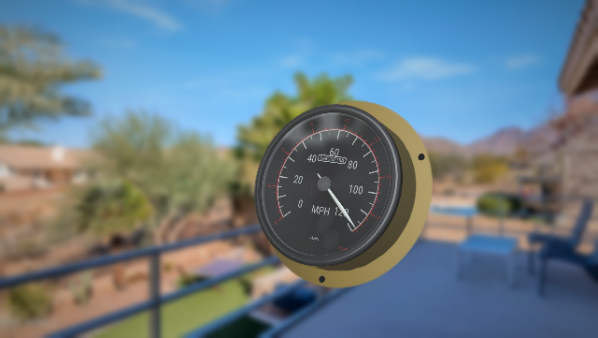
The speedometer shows 117.5mph
